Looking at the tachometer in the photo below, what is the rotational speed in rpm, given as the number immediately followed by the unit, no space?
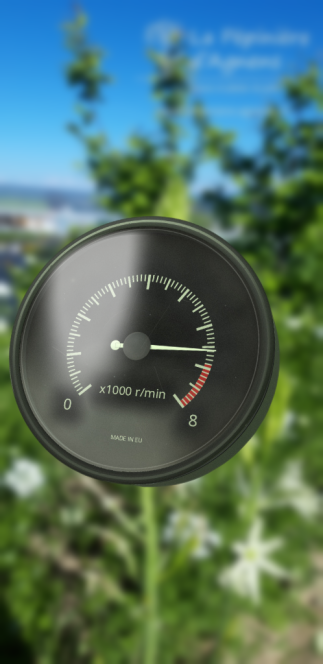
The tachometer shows 6600rpm
